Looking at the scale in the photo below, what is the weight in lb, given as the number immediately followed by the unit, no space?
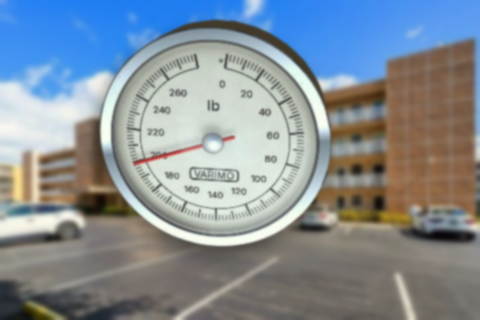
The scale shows 200lb
